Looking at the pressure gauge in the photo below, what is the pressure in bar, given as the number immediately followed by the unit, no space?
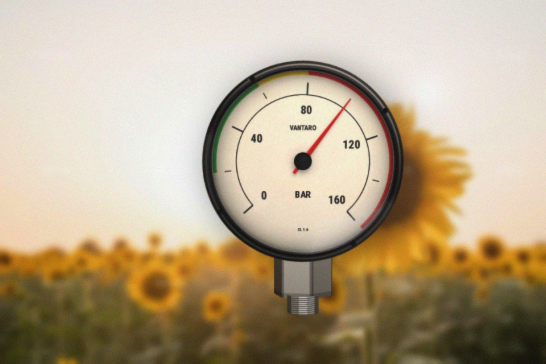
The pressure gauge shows 100bar
